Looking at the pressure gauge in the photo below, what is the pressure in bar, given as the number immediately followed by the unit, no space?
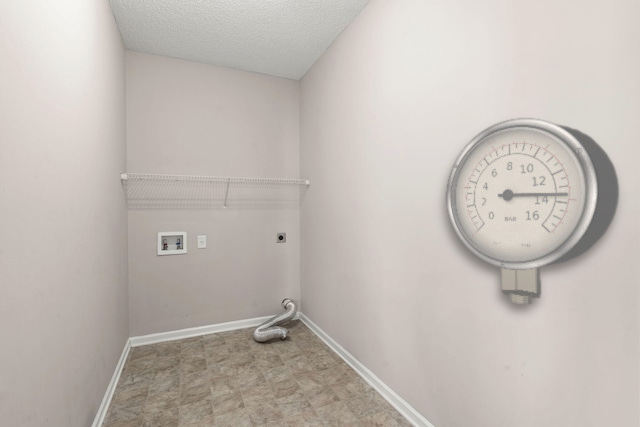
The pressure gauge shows 13.5bar
